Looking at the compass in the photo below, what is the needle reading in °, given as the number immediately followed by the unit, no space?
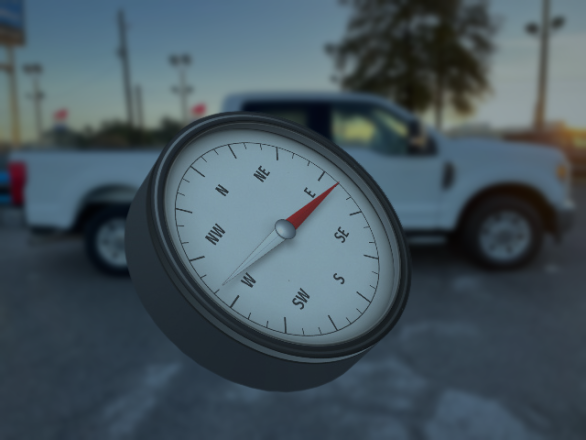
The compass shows 100°
